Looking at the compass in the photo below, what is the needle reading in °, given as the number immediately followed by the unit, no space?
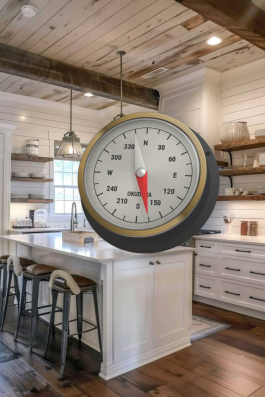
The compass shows 165°
